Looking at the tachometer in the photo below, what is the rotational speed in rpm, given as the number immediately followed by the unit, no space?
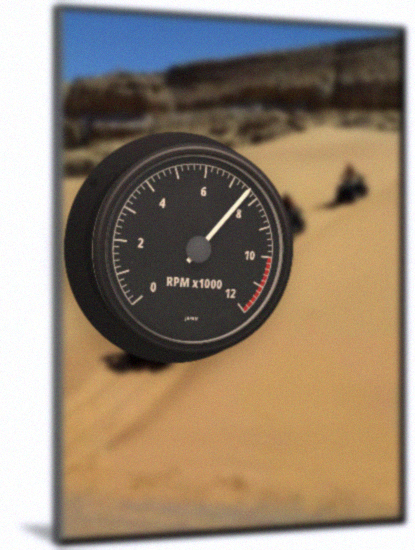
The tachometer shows 7600rpm
